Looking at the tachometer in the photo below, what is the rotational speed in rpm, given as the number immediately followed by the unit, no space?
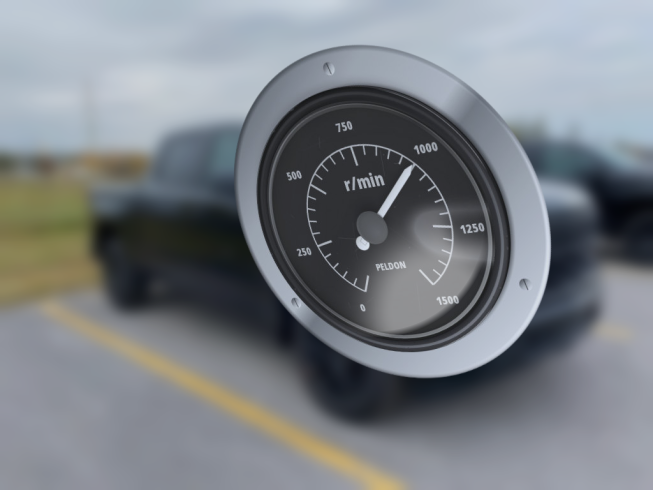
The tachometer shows 1000rpm
